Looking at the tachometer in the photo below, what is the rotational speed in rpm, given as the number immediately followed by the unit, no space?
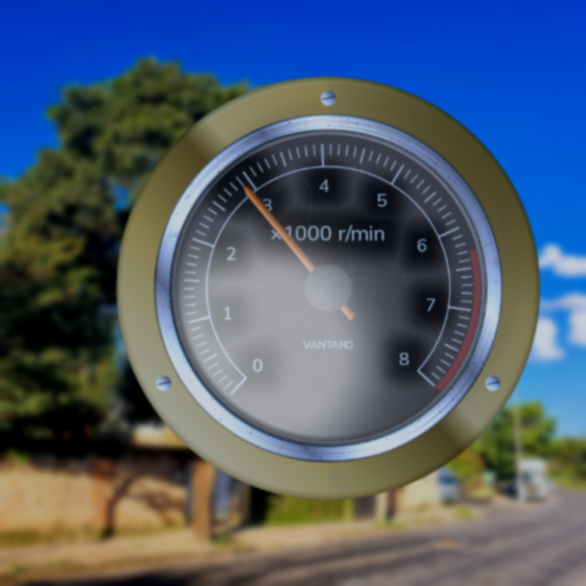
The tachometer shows 2900rpm
